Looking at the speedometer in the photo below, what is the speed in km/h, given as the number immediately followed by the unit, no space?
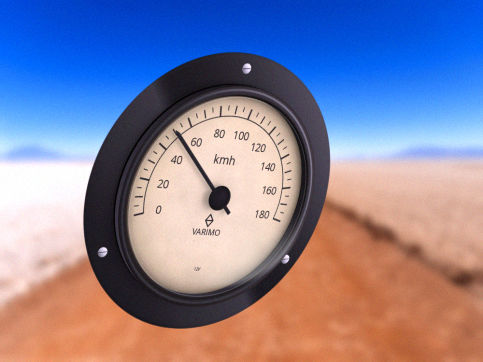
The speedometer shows 50km/h
